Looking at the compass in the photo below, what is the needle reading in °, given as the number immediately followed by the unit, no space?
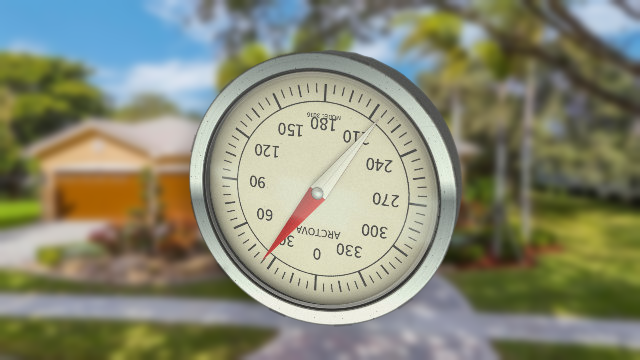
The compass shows 35°
